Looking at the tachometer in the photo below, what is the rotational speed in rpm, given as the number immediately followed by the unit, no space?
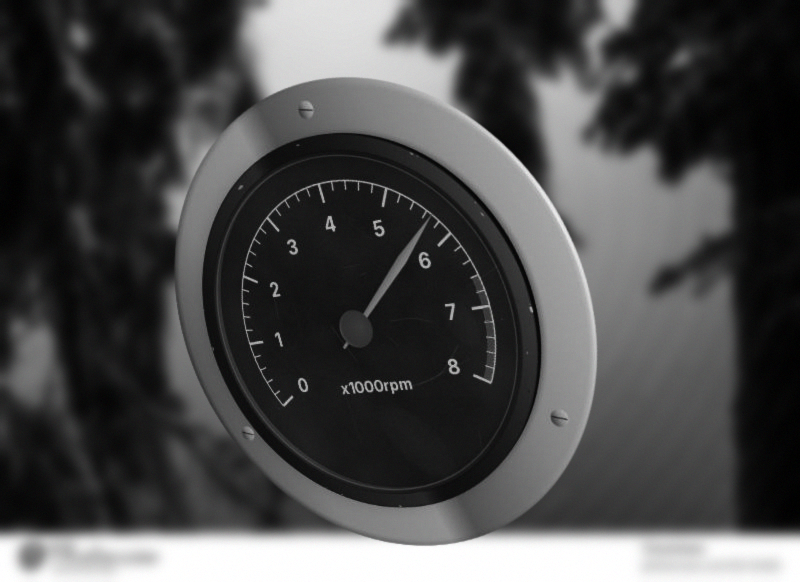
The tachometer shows 5700rpm
